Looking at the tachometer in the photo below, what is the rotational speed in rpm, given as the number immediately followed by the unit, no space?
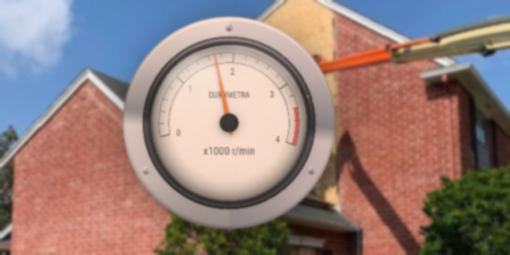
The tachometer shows 1700rpm
